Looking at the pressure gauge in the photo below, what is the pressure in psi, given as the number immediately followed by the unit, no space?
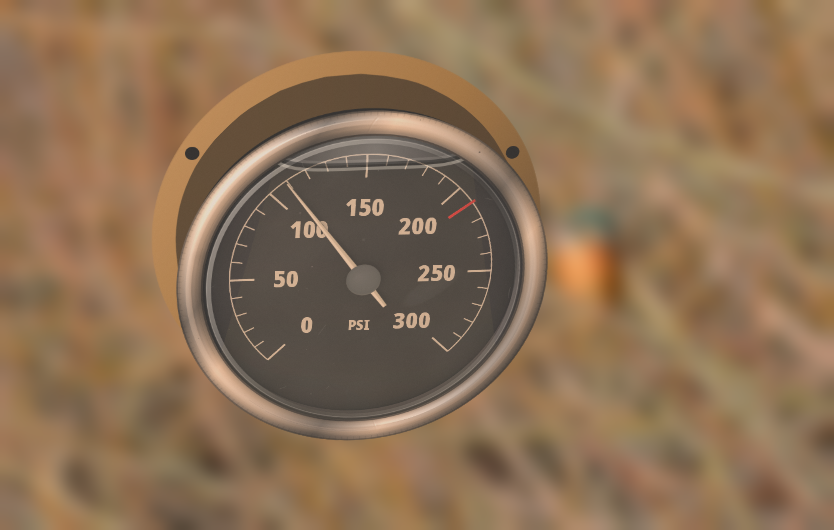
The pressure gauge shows 110psi
